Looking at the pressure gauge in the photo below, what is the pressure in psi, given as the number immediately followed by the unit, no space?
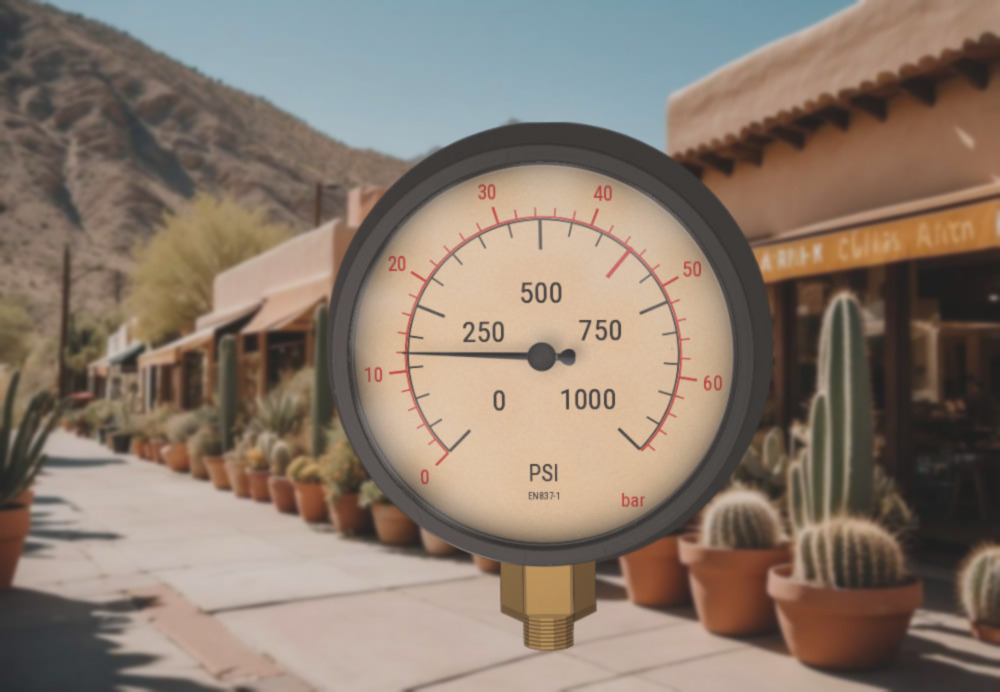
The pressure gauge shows 175psi
